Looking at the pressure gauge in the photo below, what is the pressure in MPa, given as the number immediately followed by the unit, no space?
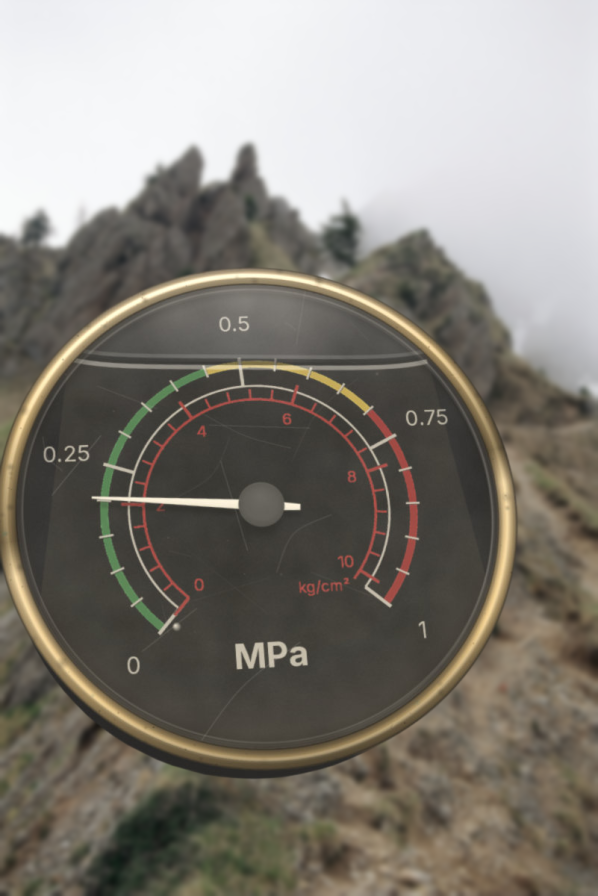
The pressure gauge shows 0.2MPa
